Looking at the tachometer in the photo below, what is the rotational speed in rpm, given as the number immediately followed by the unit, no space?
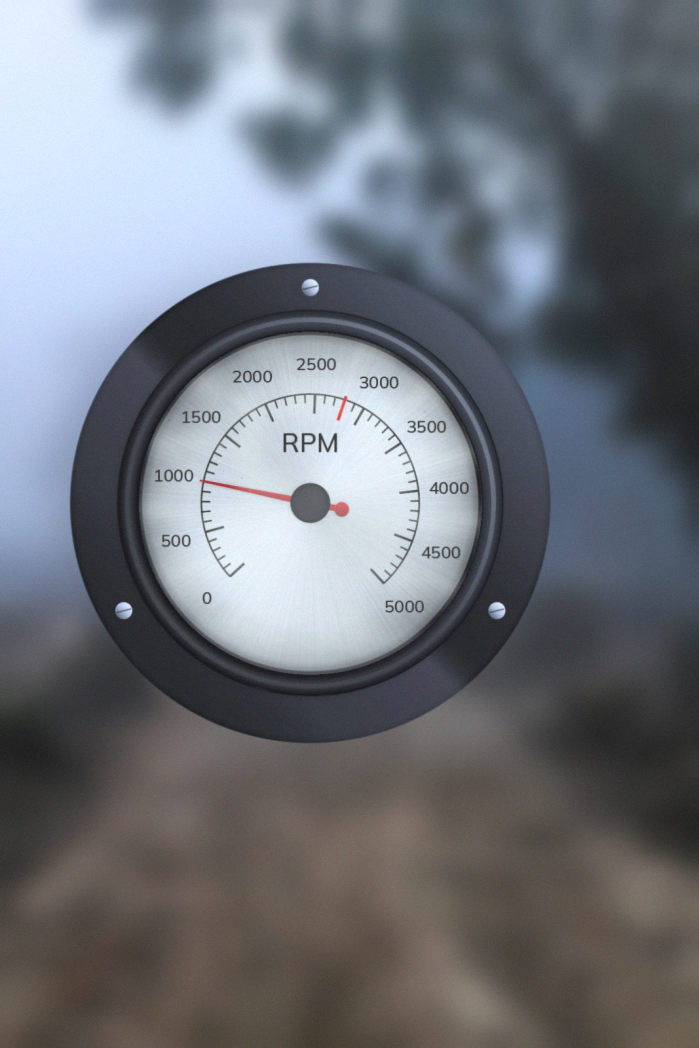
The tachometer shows 1000rpm
